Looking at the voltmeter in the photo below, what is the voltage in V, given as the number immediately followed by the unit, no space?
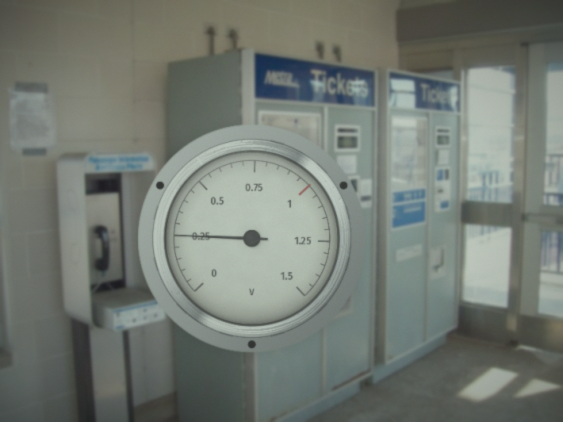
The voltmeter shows 0.25V
